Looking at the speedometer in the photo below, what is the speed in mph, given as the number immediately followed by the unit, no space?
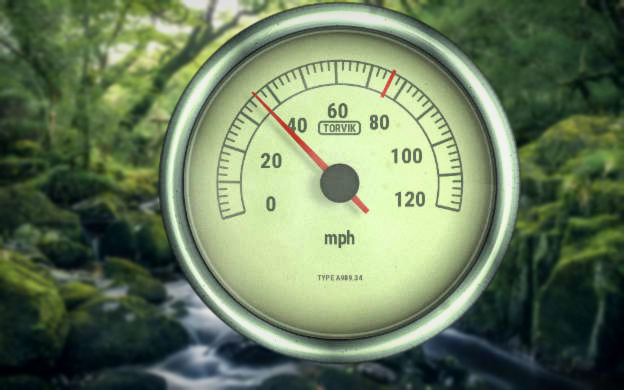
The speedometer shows 36mph
